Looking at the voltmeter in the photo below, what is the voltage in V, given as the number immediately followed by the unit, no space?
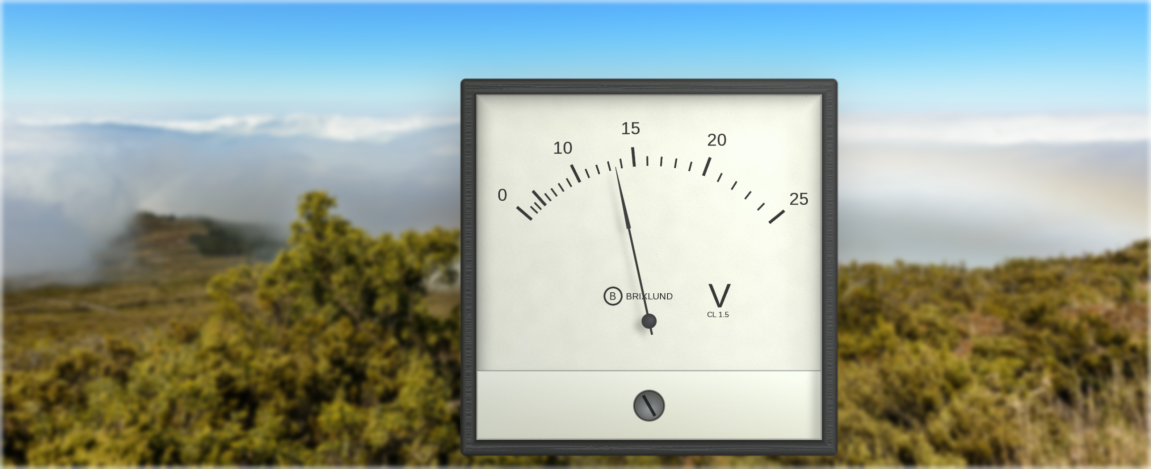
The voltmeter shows 13.5V
